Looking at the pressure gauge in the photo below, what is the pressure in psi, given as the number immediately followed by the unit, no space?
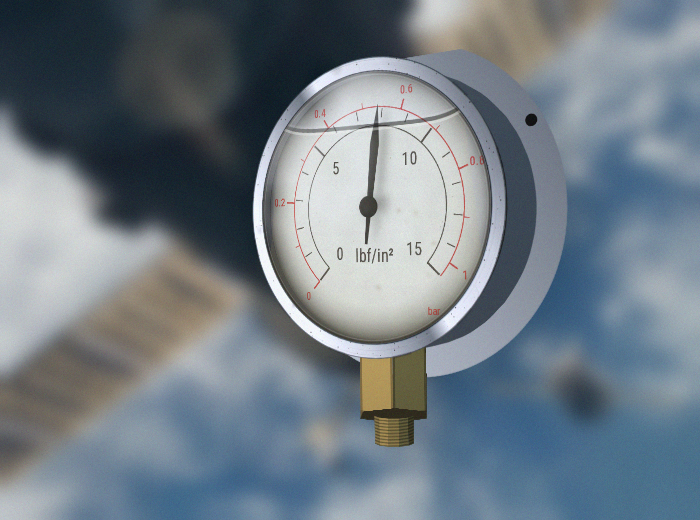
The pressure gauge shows 8psi
